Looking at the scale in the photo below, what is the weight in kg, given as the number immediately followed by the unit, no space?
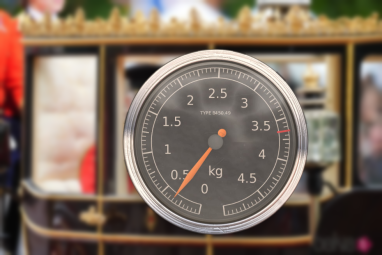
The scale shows 0.35kg
